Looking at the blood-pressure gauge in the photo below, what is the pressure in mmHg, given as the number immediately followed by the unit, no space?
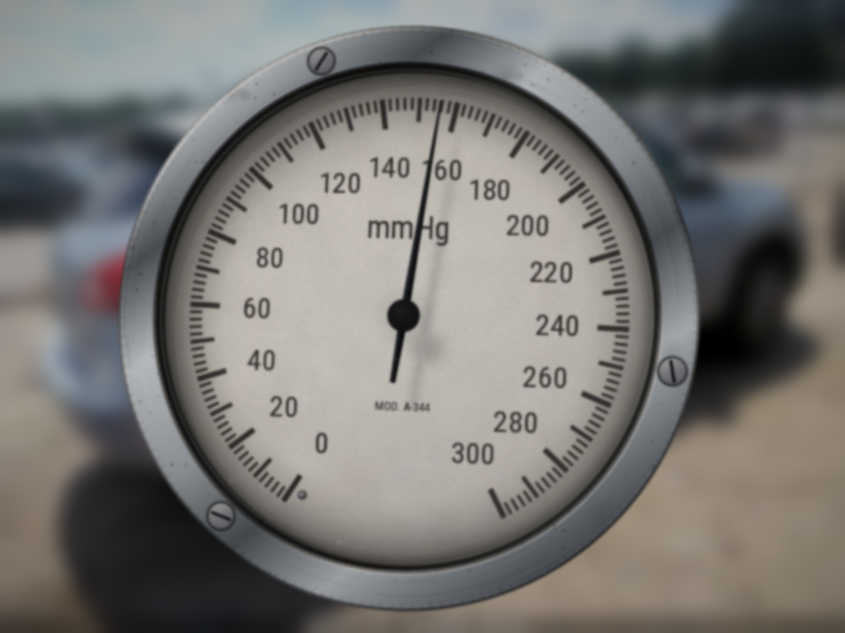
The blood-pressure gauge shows 156mmHg
